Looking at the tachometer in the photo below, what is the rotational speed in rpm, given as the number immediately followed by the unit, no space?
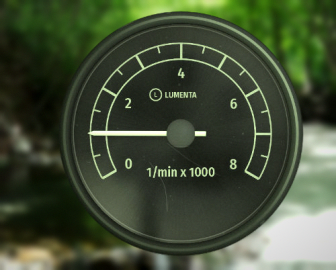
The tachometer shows 1000rpm
